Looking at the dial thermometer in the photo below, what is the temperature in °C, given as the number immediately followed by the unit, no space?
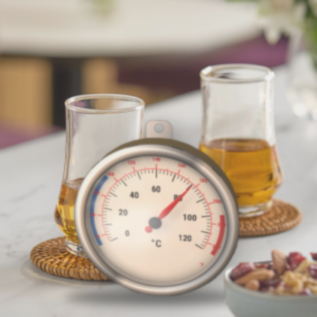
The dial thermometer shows 80°C
